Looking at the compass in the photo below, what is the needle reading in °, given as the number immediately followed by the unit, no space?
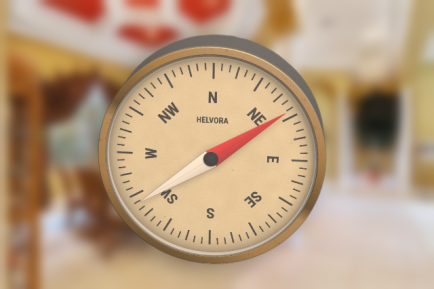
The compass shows 55°
